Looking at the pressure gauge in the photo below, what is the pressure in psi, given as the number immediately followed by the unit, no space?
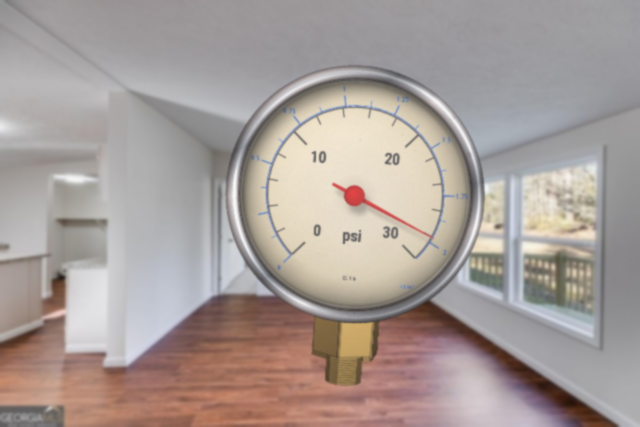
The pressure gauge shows 28psi
